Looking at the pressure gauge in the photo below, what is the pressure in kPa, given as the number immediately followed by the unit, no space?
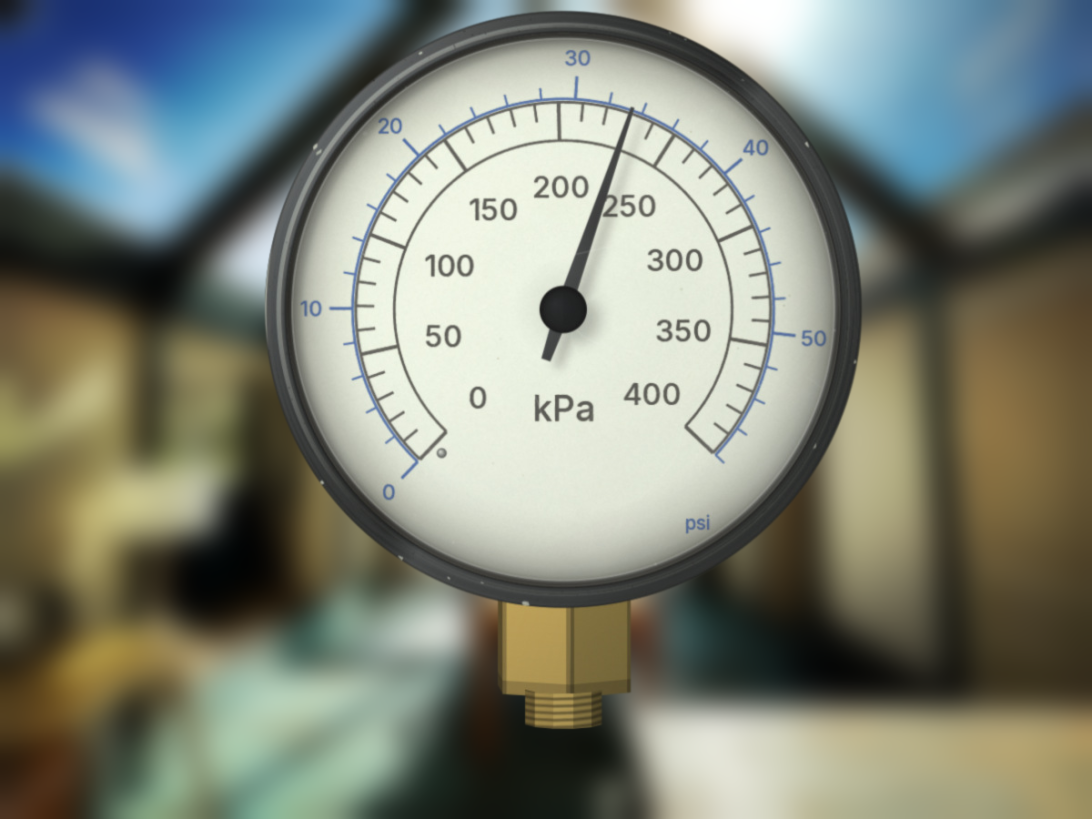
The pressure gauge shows 230kPa
